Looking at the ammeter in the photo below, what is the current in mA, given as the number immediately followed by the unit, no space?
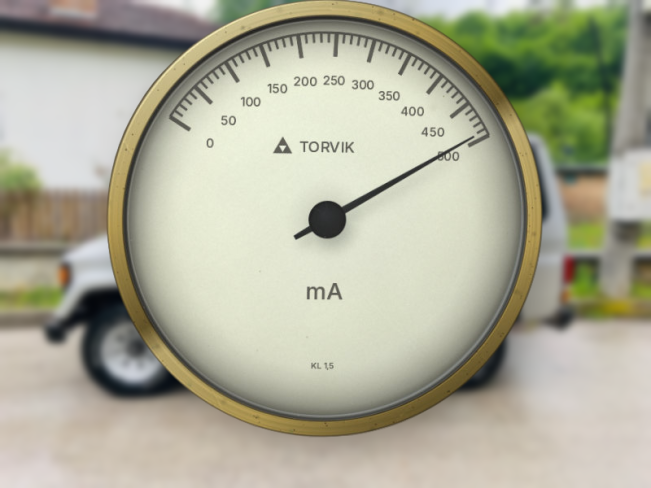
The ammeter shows 490mA
